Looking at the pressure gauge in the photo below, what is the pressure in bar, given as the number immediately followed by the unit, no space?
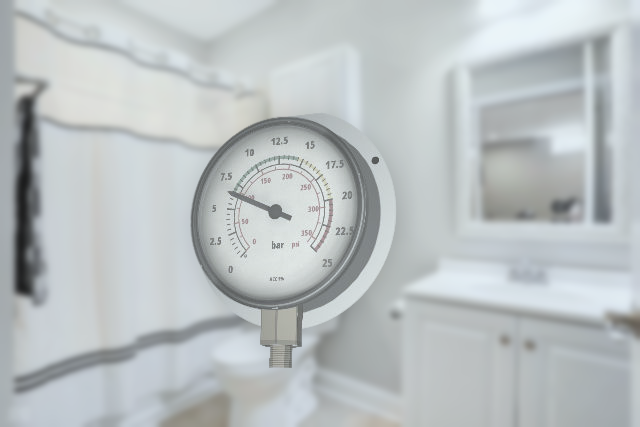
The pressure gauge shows 6.5bar
